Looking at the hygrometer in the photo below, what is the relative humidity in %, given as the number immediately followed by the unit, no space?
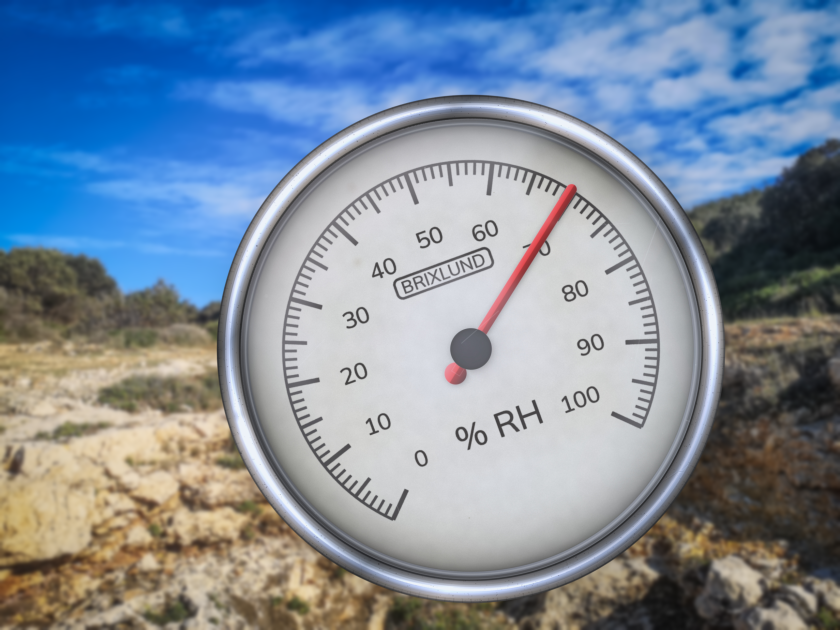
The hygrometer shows 69.5%
